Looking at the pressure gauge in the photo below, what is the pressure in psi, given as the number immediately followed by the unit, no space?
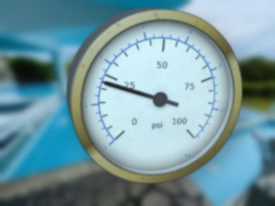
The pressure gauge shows 22.5psi
